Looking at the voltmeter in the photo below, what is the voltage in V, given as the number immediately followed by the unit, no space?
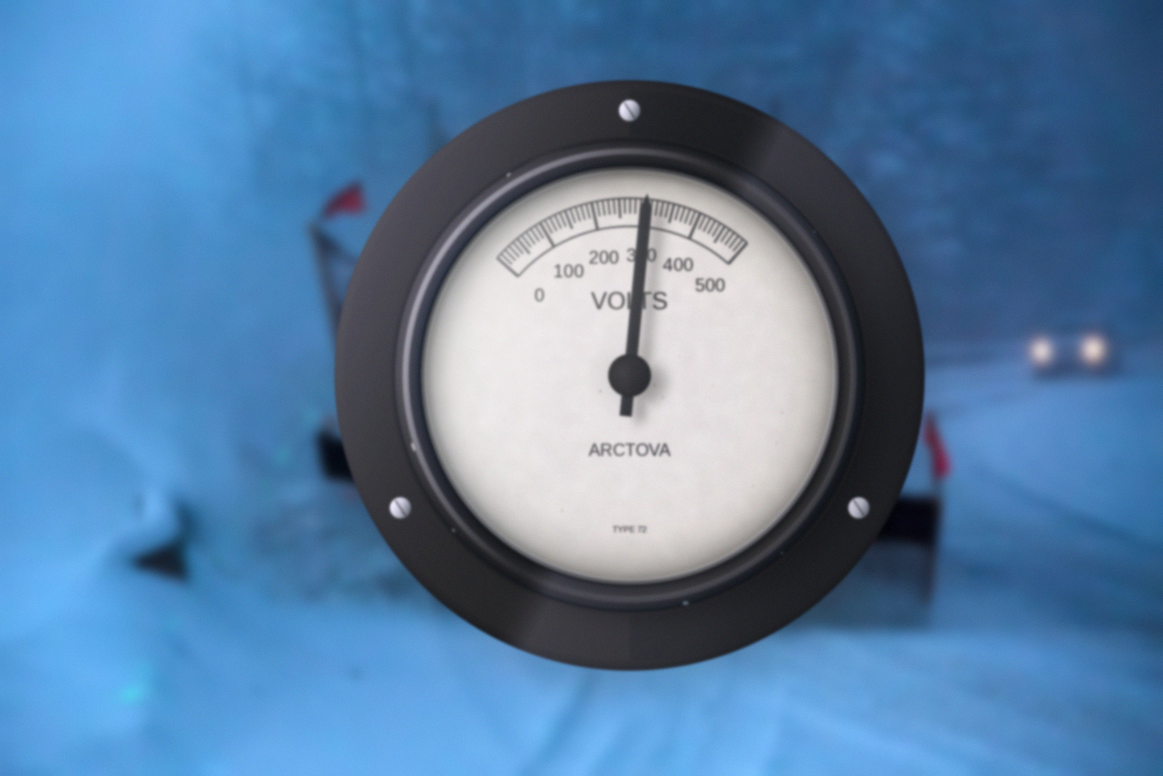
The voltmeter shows 300V
